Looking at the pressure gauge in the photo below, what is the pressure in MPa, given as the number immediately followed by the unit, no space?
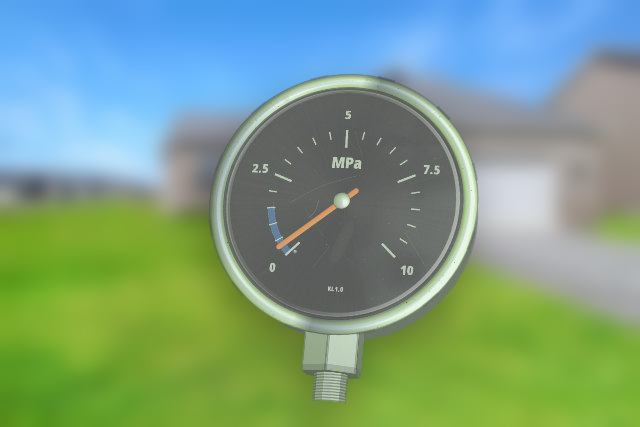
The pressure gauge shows 0.25MPa
